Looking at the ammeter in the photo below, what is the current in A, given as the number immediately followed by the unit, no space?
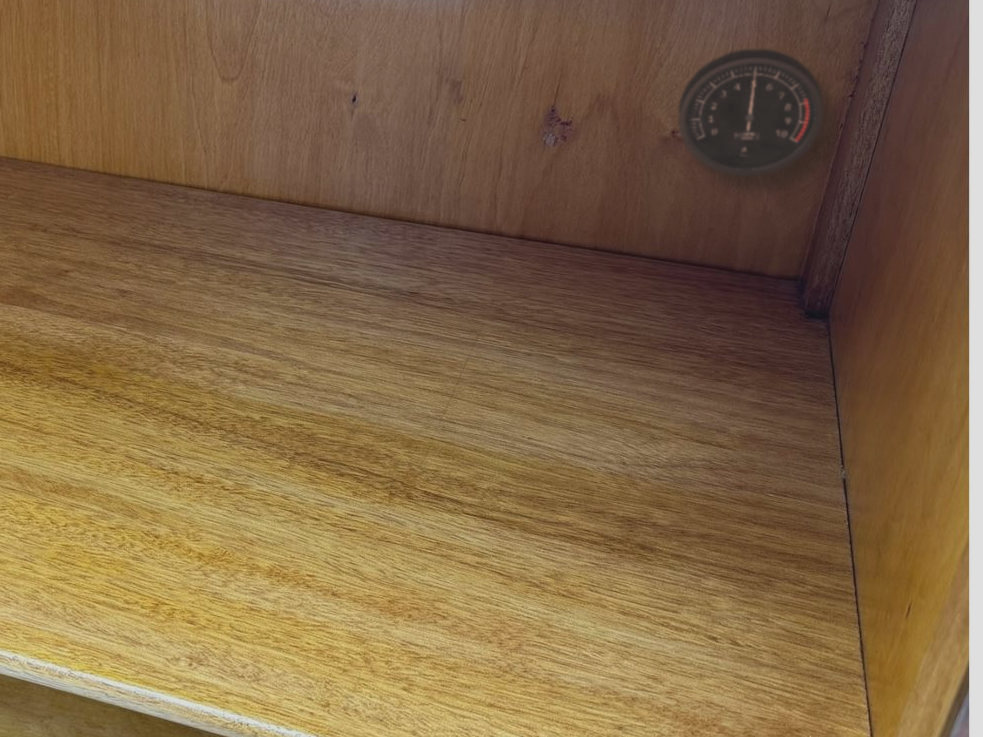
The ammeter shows 5A
